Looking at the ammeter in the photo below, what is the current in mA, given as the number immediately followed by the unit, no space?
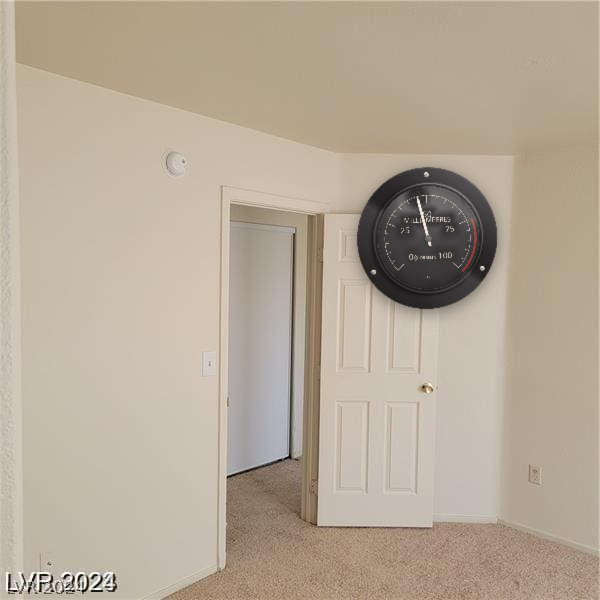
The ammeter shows 45mA
